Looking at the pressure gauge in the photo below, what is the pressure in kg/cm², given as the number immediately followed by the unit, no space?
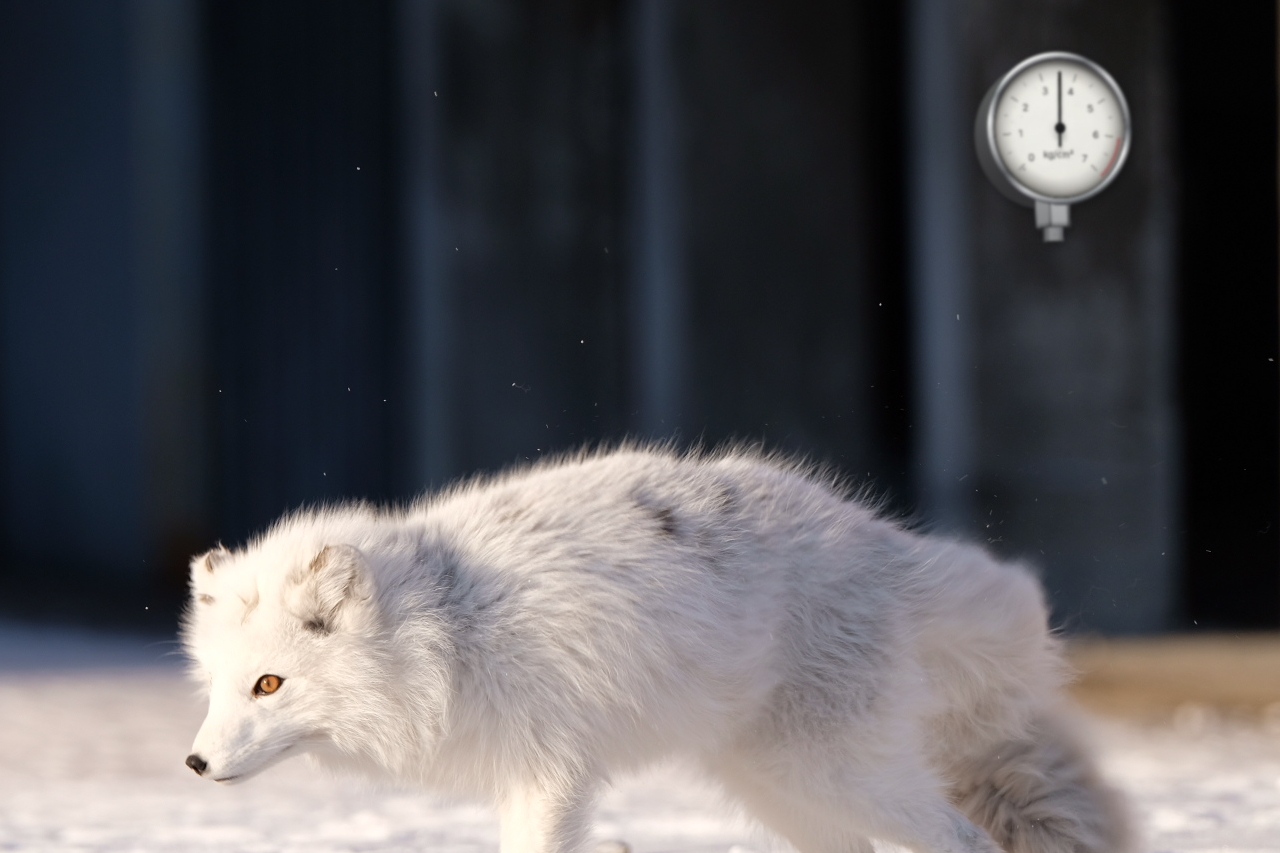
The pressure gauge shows 3.5kg/cm²
